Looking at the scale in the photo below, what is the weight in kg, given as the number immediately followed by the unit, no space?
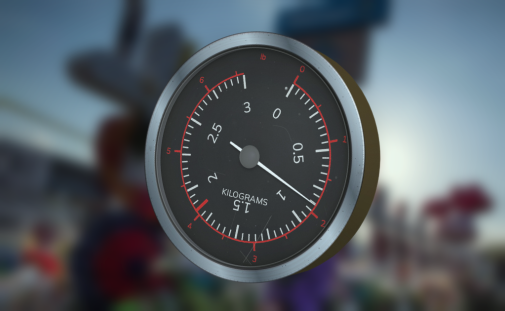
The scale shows 0.85kg
